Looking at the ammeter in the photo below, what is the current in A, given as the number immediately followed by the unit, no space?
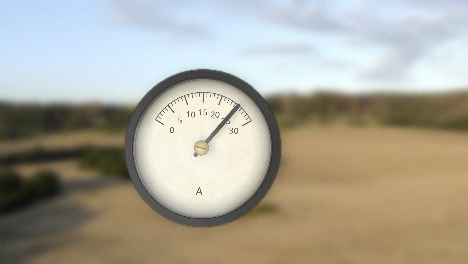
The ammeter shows 25A
